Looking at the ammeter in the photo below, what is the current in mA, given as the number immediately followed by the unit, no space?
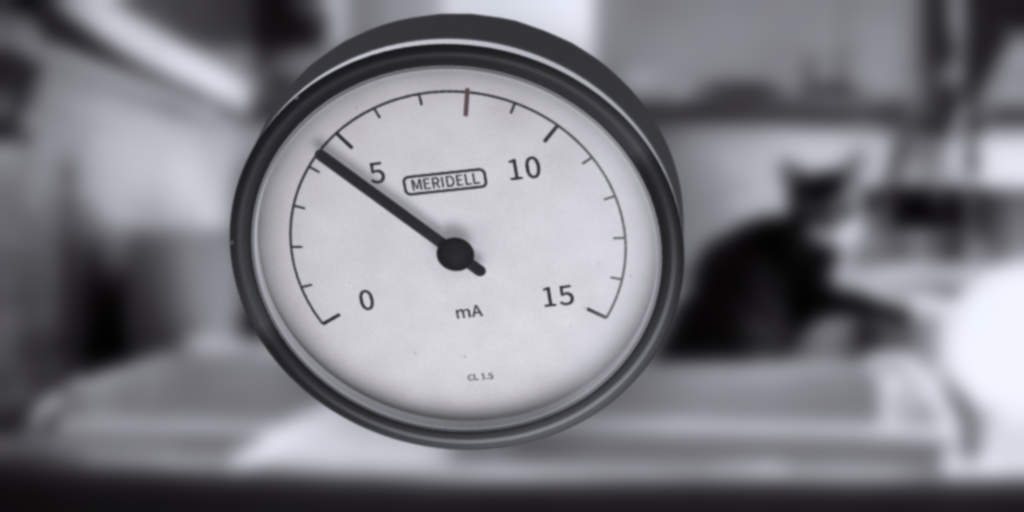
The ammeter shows 4.5mA
